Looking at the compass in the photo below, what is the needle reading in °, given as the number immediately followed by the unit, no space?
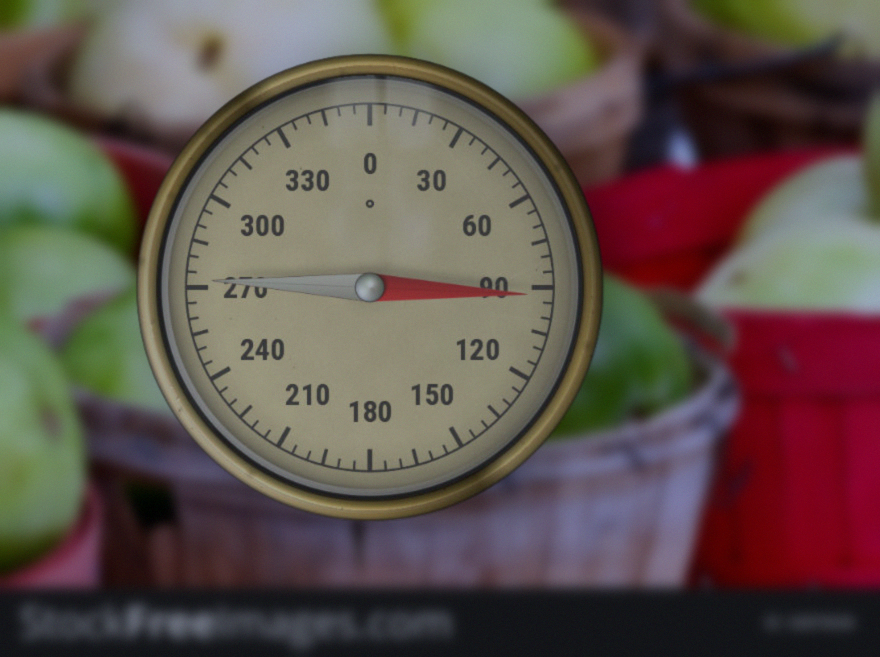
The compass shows 92.5°
